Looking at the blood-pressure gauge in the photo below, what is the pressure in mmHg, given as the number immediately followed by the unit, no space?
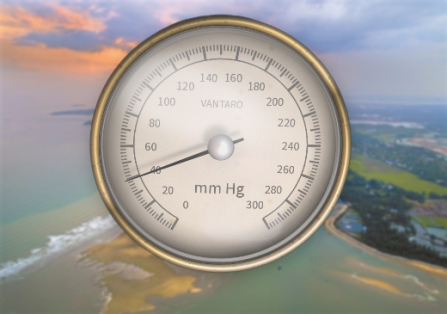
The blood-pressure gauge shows 40mmHg
